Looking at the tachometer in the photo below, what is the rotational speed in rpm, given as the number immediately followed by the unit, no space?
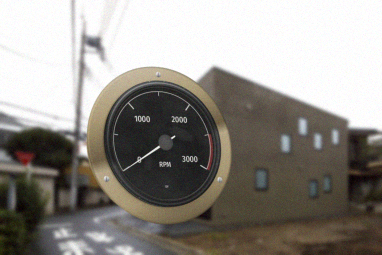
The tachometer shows 0rpm
